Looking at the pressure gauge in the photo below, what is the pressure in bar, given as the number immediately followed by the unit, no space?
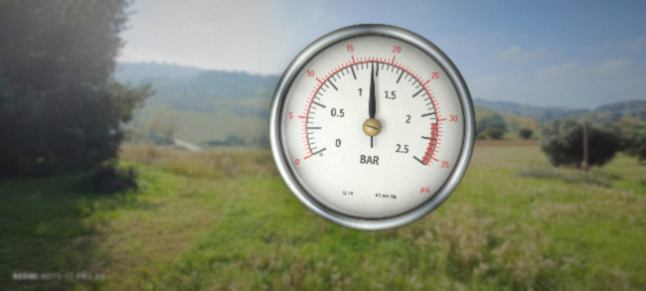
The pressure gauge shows 1.2bar
